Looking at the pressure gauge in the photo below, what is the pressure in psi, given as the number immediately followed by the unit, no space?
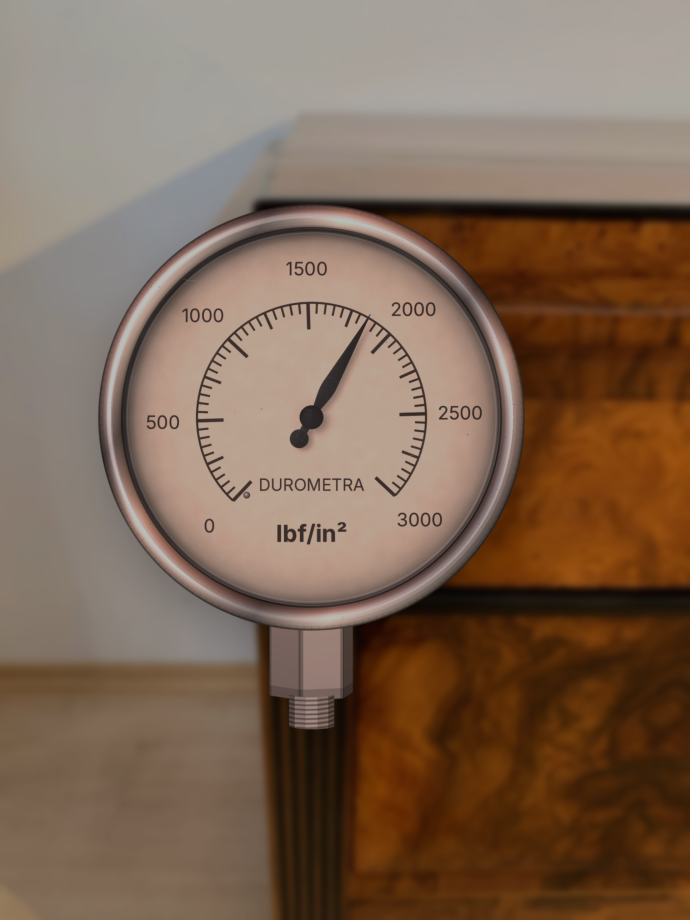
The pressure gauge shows 1850psi
